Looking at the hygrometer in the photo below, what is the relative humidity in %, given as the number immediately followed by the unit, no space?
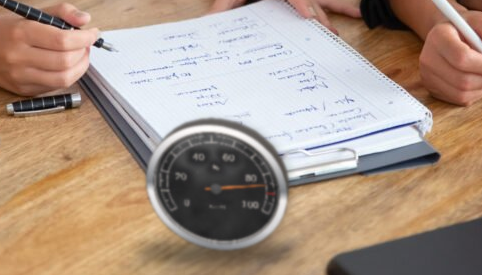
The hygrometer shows 85%
